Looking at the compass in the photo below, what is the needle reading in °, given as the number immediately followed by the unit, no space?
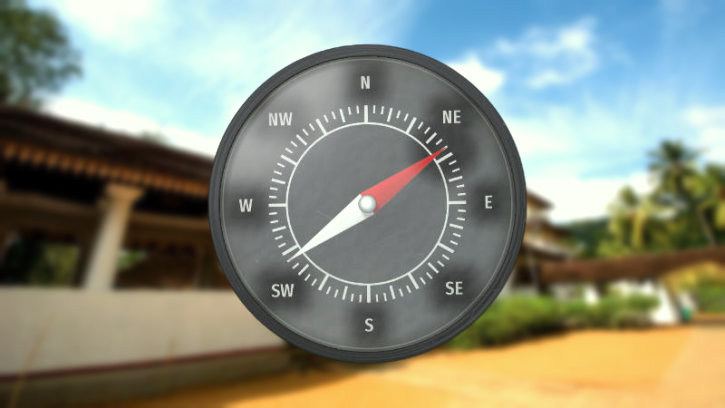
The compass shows 55°
